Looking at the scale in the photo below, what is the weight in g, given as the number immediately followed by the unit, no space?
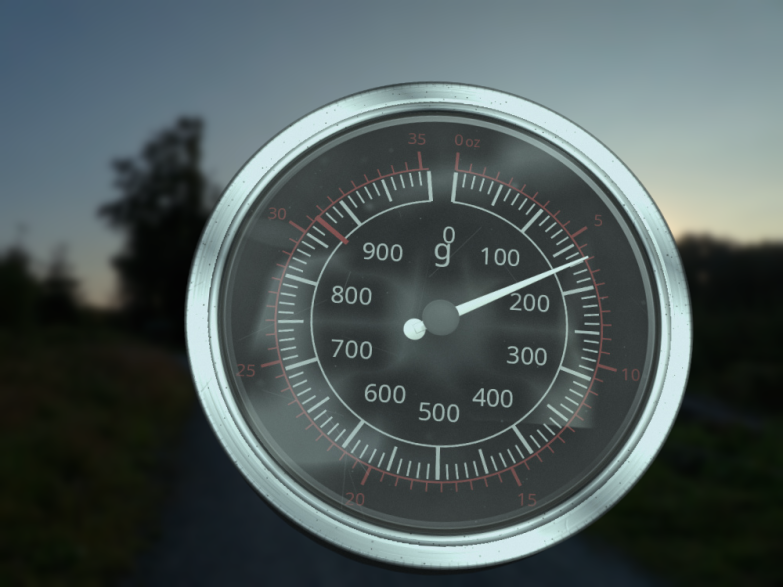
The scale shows 170g
